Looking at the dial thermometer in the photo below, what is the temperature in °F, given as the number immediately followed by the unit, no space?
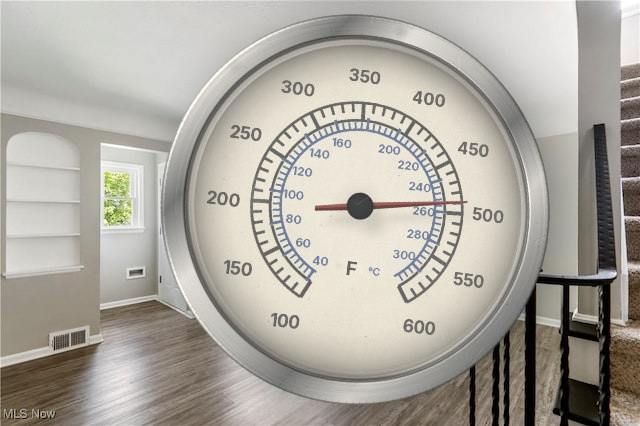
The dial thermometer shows 490°F
